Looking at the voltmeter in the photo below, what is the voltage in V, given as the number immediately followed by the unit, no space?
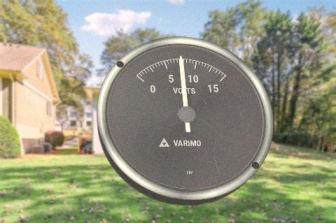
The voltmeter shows 7.5V
